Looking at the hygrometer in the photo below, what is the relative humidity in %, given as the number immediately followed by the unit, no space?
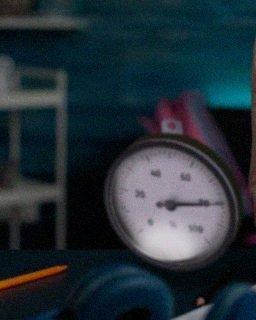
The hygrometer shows 80%
